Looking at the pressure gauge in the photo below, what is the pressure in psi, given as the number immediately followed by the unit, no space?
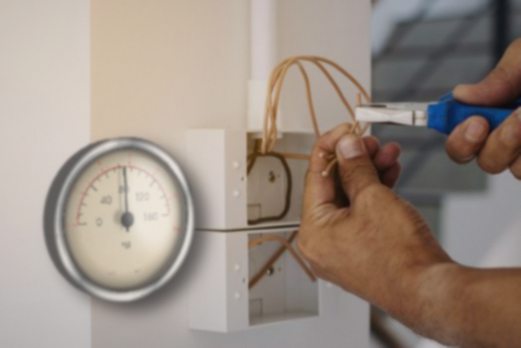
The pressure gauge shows 80psi
